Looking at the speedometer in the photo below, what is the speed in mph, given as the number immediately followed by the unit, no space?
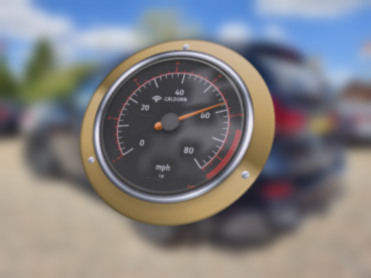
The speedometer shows 58mph
